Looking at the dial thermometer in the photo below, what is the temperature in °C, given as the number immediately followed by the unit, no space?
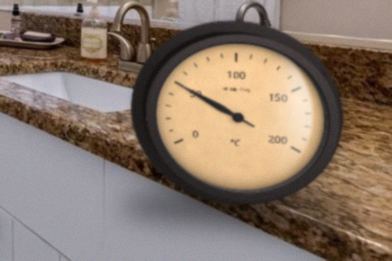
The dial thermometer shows 50°C
